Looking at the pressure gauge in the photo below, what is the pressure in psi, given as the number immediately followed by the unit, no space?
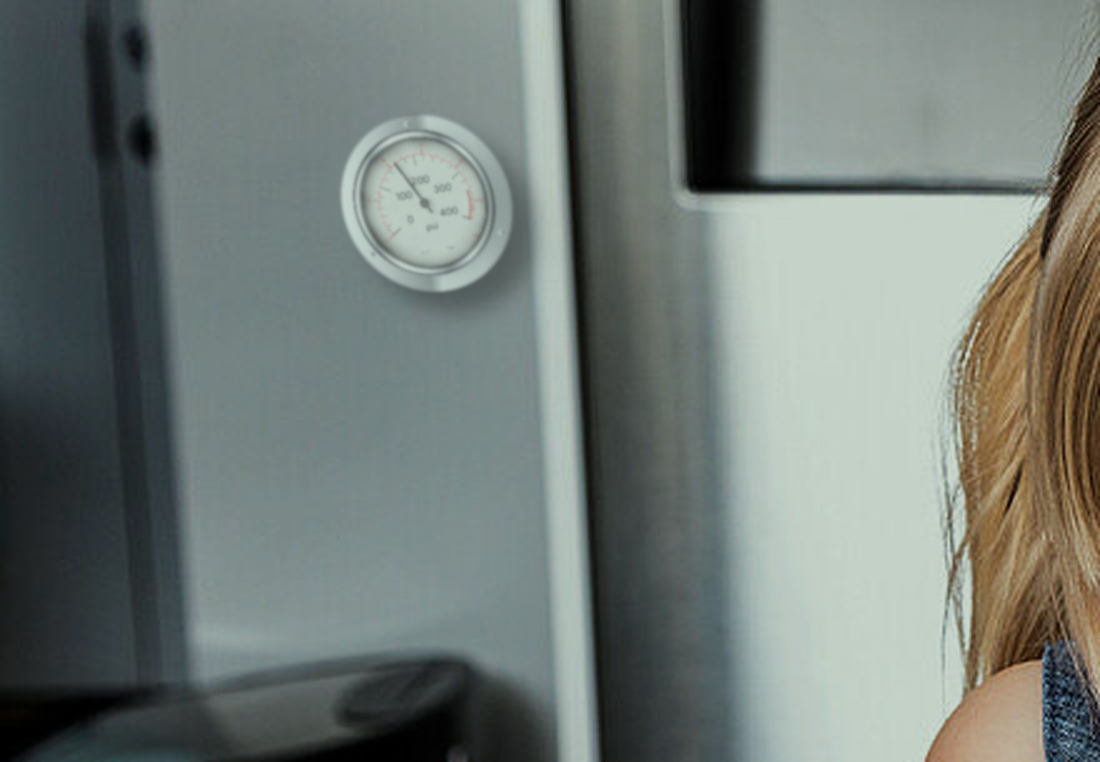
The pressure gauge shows 160psi
